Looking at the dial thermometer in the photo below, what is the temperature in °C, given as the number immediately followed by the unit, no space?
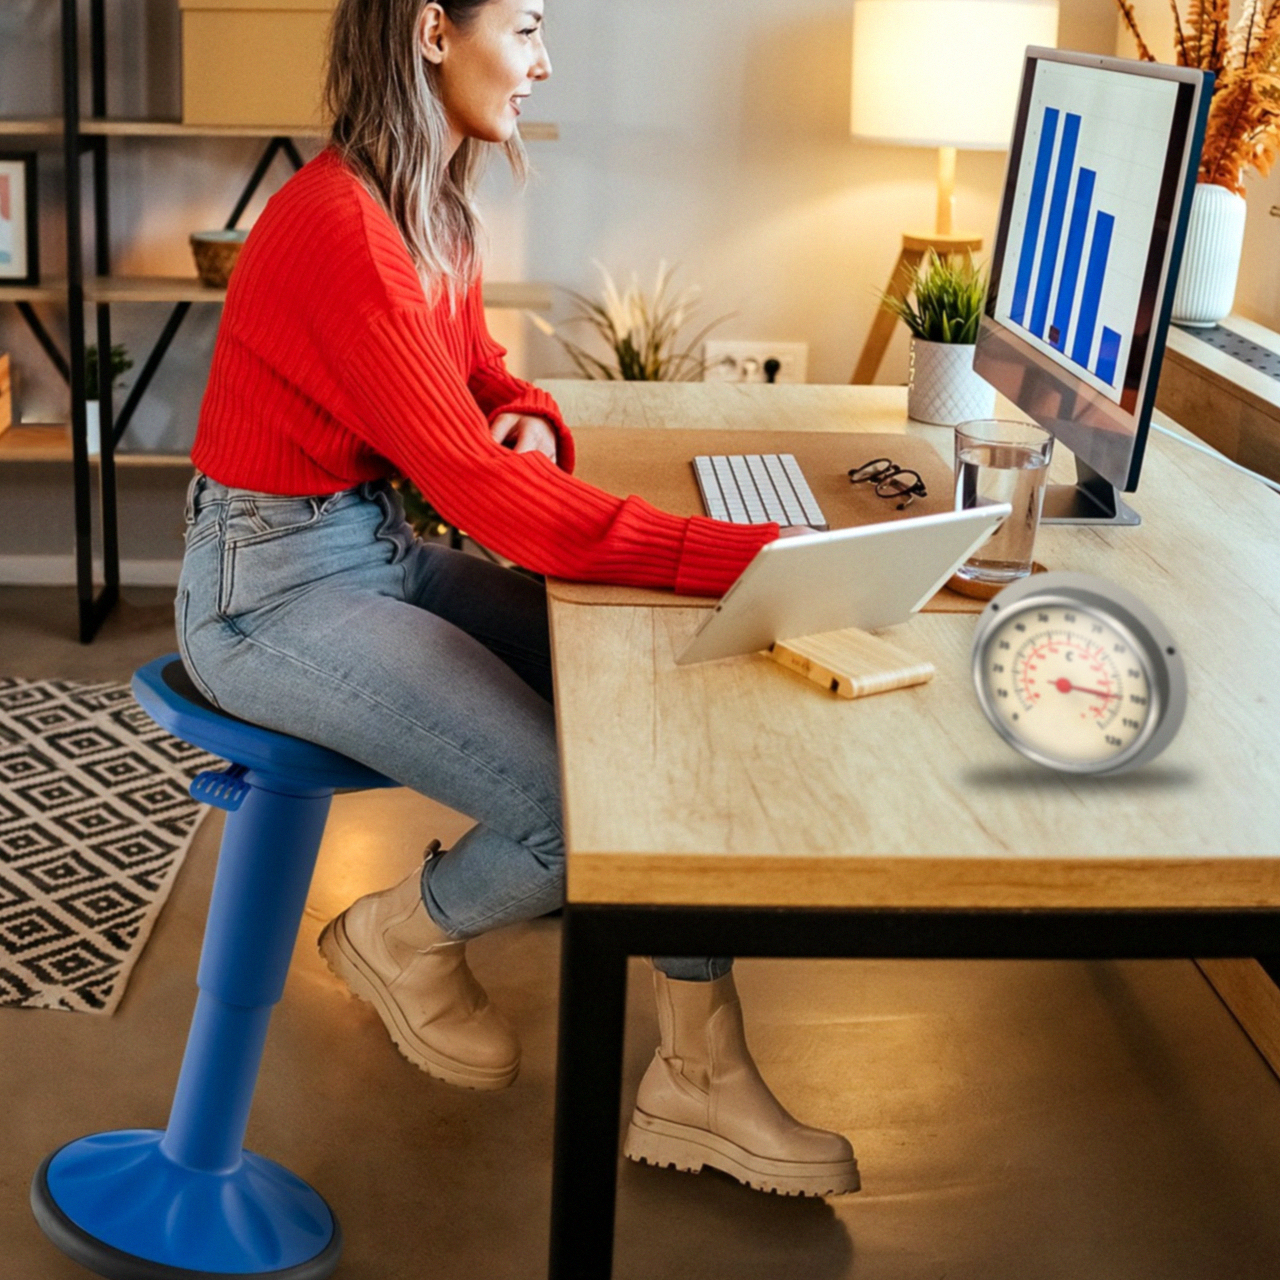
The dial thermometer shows 100°C
